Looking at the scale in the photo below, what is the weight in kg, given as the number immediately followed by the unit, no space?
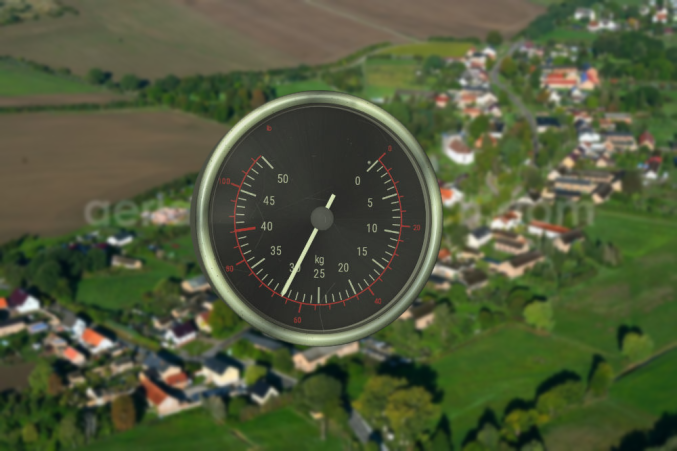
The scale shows 30kg
